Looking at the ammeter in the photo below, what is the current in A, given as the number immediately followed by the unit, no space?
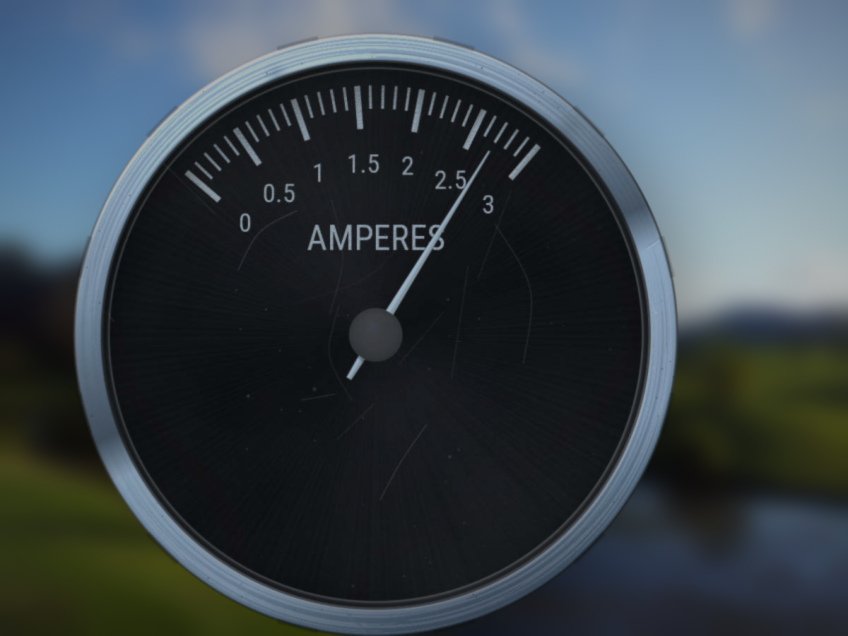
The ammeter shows 2.7A
